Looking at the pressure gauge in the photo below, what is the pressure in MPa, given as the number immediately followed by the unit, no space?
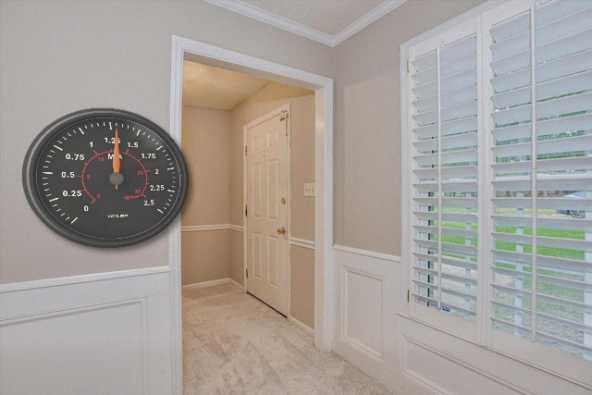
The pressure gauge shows 1.3MPa
